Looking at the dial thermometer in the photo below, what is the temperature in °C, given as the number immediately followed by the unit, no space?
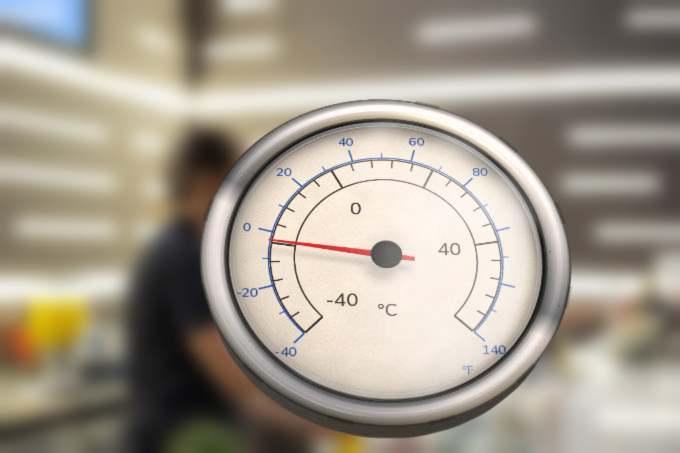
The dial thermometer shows -20°C
